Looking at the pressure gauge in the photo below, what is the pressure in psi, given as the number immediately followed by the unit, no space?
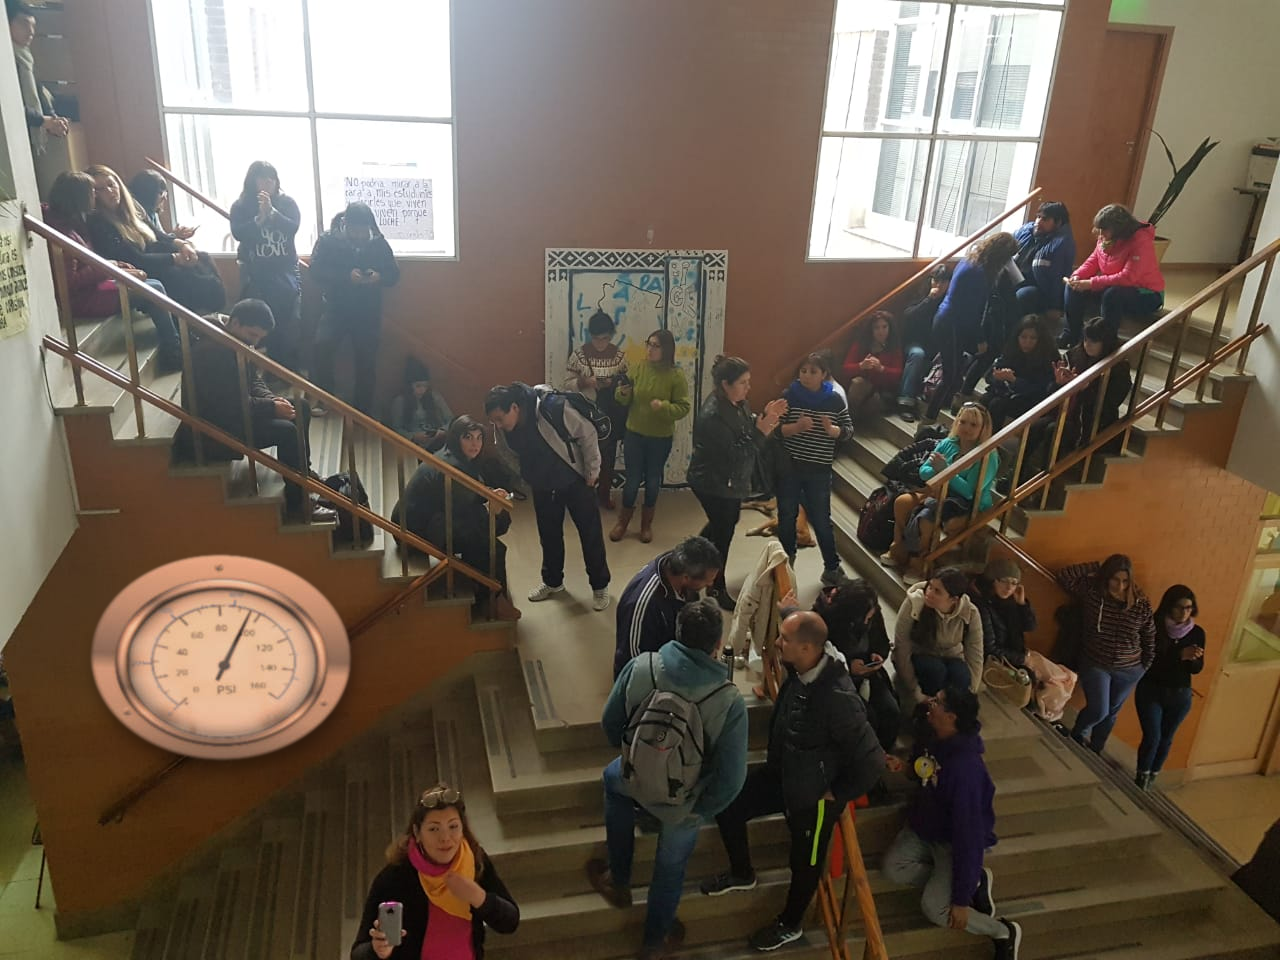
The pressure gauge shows 95psi
